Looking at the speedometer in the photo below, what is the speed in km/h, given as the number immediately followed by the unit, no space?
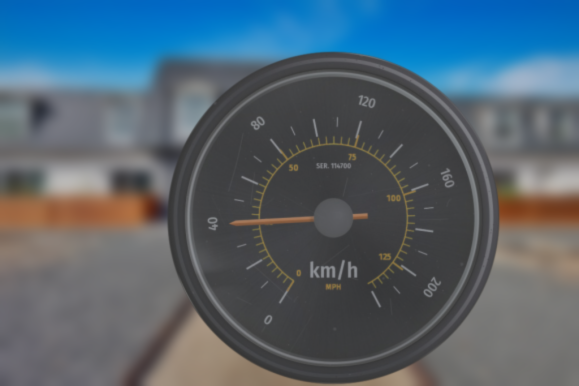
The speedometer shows 40km/h
